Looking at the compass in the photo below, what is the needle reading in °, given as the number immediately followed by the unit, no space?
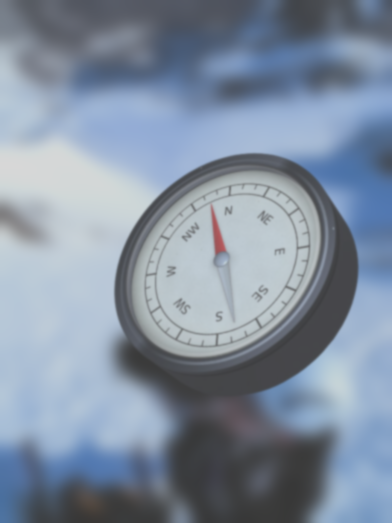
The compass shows 345°
